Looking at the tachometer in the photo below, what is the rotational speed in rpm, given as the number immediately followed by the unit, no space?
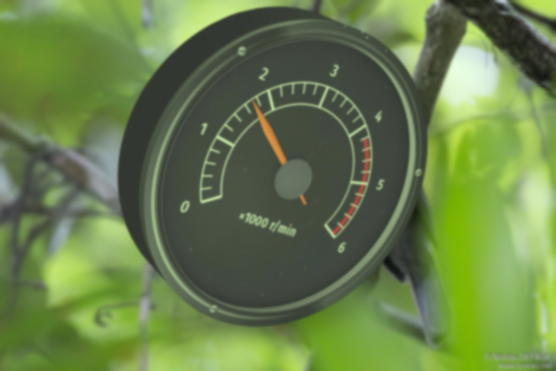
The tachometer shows 1700rpm
